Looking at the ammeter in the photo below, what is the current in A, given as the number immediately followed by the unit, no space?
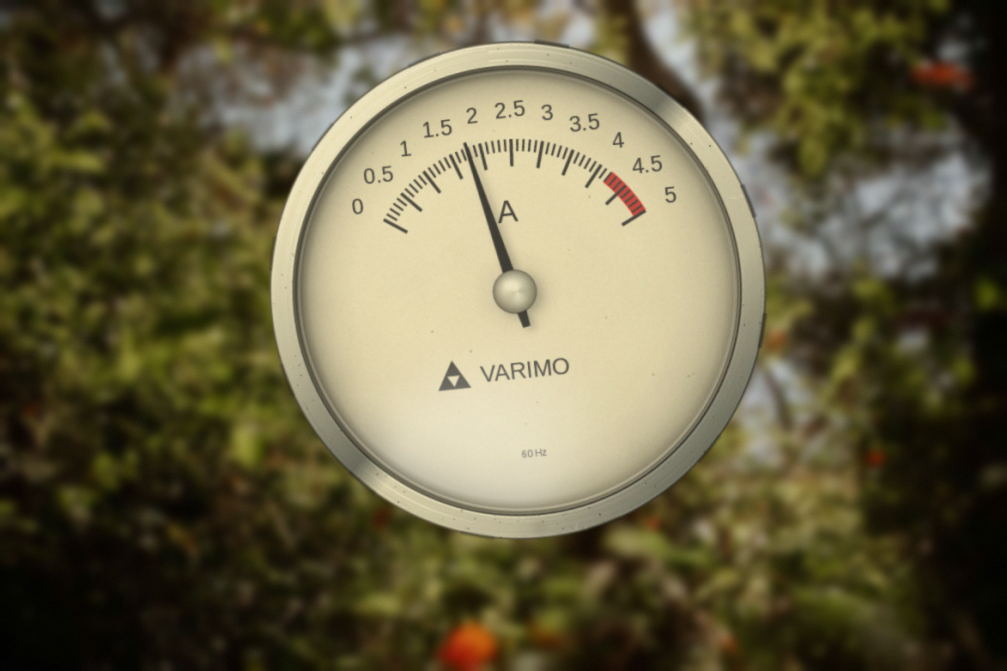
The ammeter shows 1.8A
